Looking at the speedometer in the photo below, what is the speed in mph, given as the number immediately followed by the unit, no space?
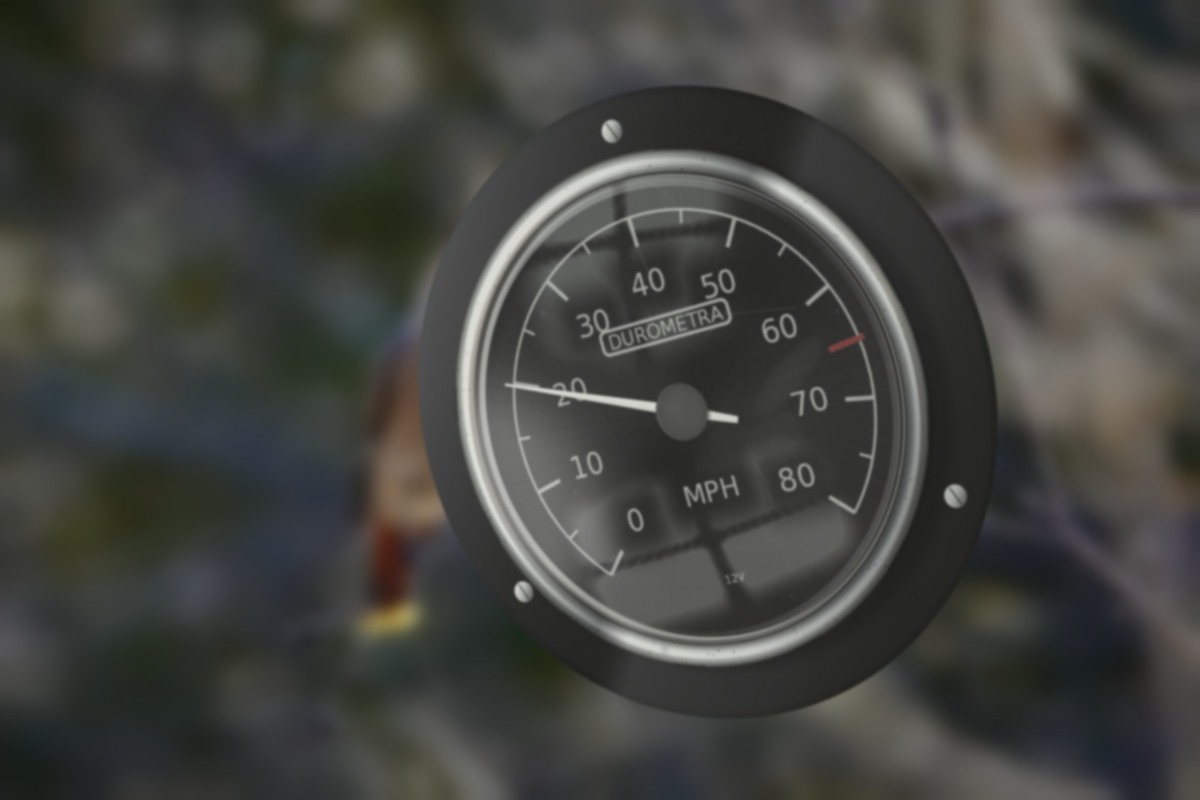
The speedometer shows 20mph
